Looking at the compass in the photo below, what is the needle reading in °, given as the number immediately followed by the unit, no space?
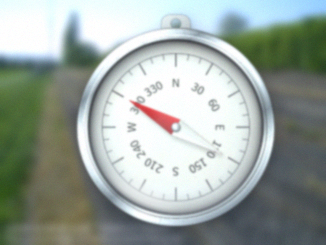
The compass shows 300°
